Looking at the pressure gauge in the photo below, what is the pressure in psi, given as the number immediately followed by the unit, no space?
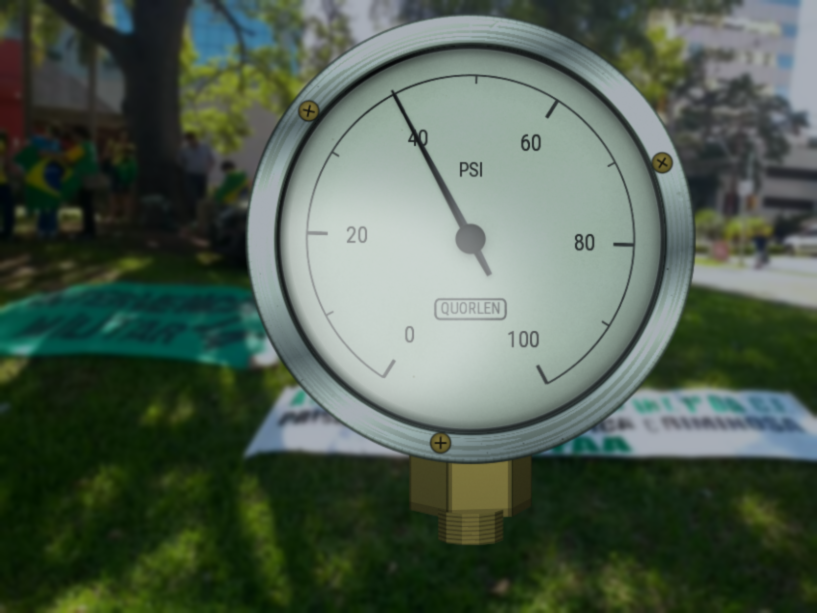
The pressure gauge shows 40psi
